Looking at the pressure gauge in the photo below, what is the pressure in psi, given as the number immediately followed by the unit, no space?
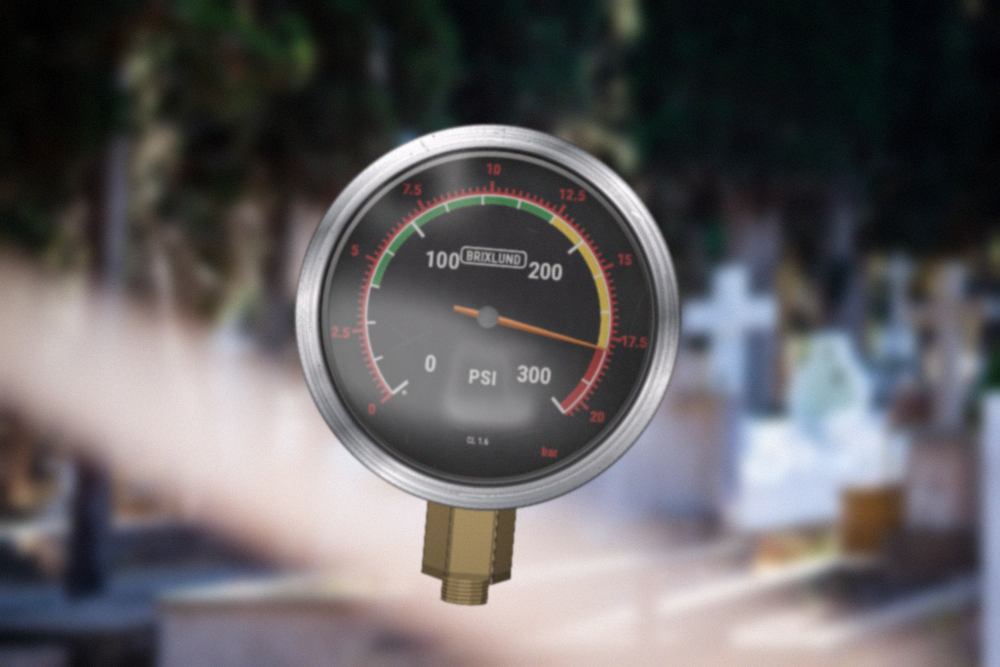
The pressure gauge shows 260psi
